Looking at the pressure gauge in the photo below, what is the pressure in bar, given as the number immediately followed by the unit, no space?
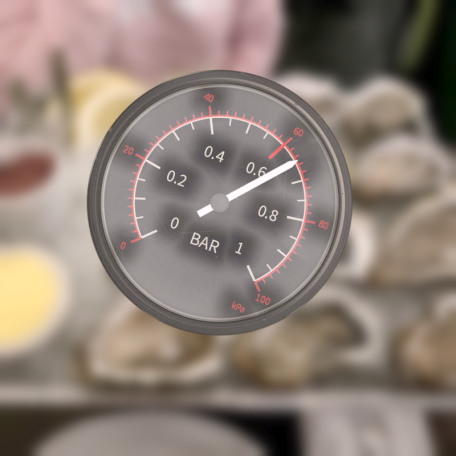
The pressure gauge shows 0.65bar
